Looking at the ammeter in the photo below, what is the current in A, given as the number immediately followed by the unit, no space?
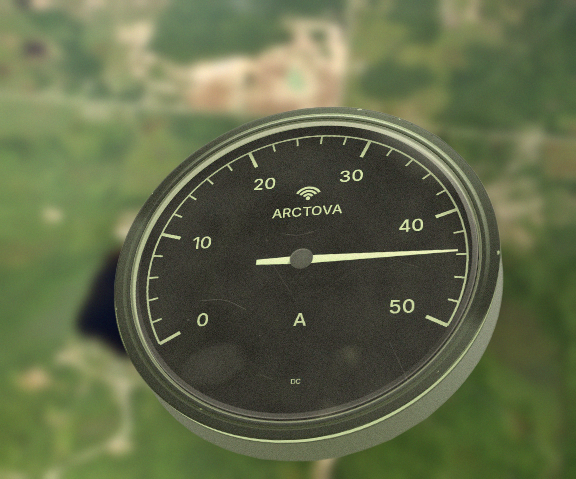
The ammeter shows 44A
